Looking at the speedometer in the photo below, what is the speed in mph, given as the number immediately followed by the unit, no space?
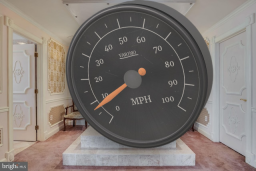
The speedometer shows 7.5mph
